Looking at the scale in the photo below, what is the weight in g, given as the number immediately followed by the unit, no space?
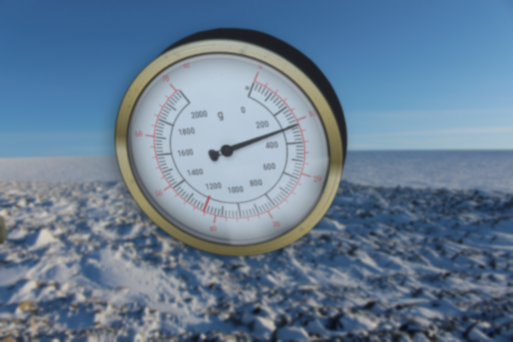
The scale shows 300g
